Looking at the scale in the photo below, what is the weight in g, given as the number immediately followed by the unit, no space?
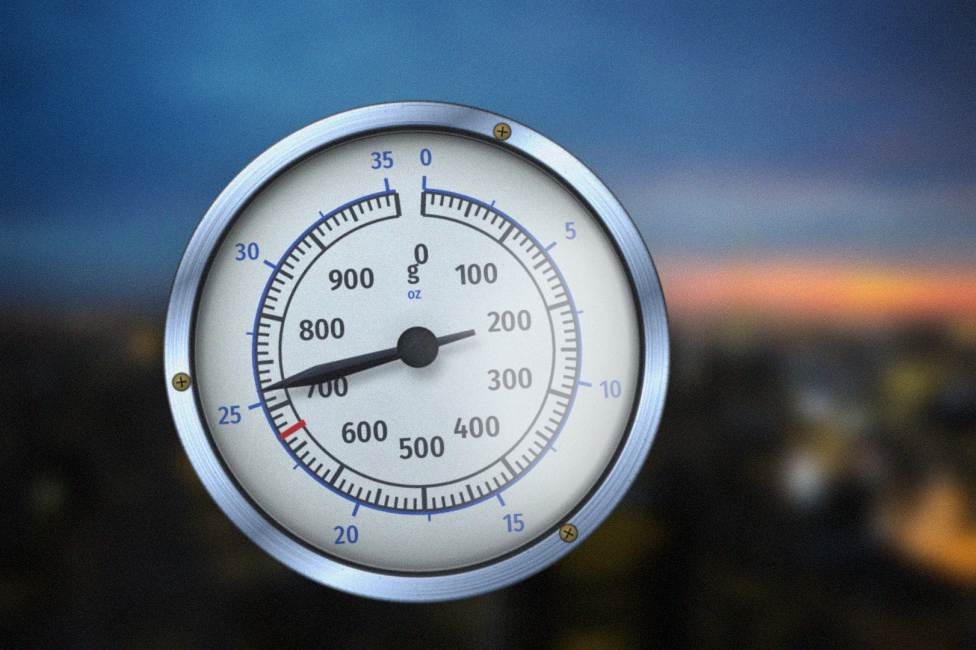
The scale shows 720g
